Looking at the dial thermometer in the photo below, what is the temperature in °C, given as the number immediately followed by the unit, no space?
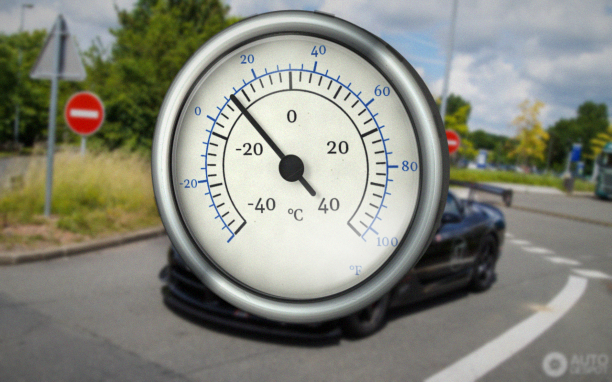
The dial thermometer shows -12°C
